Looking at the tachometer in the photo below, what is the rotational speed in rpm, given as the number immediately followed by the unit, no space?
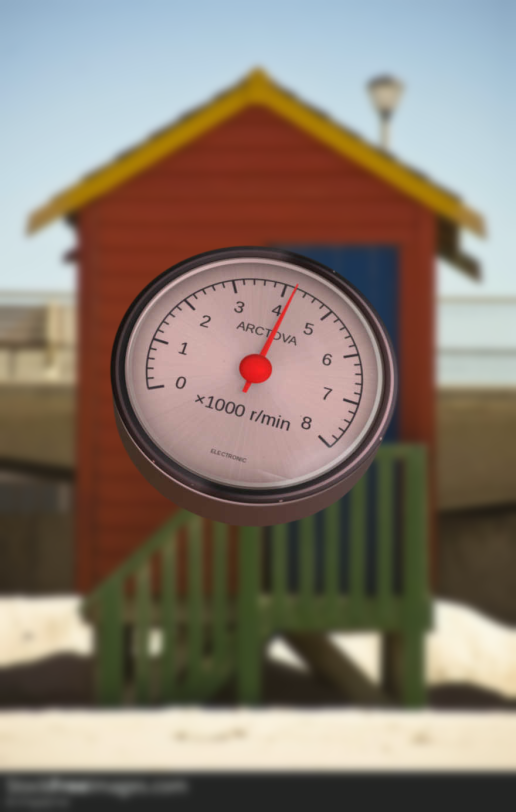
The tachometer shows 4200rpm
